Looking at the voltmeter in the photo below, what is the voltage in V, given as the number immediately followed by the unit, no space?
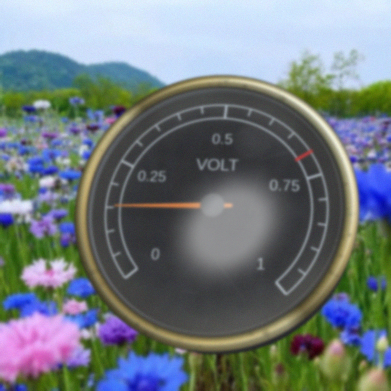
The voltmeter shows 0.15V
